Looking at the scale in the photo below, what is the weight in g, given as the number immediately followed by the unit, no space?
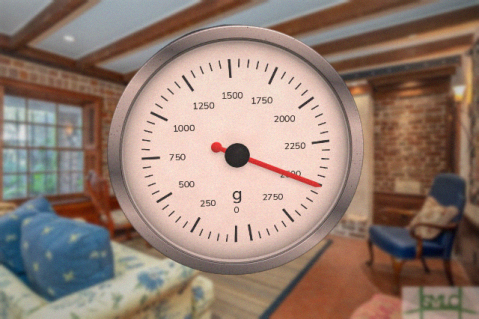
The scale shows 2500g
